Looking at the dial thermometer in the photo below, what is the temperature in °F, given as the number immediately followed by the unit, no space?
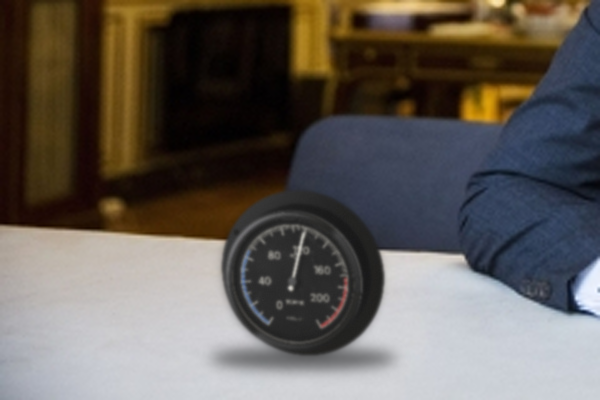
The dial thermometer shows 120°F
